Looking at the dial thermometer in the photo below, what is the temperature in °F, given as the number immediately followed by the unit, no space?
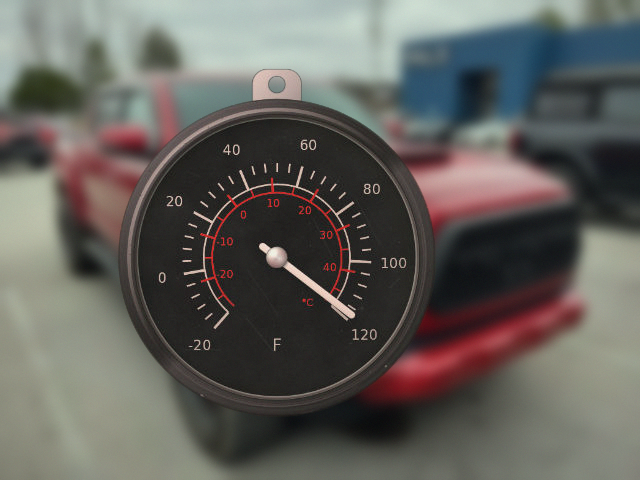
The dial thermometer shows 118°F
